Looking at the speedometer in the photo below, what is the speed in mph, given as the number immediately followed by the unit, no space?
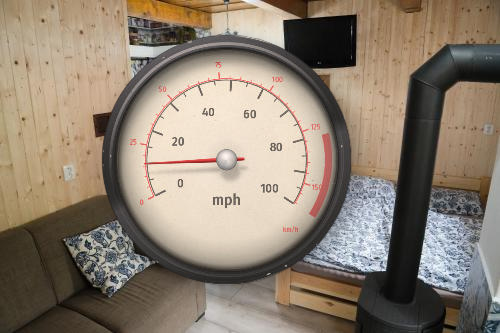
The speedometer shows 10mph
